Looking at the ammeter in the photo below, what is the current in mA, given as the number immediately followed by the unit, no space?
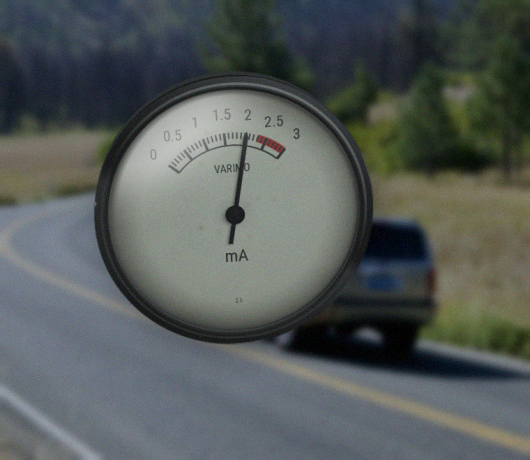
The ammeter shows 2mA
